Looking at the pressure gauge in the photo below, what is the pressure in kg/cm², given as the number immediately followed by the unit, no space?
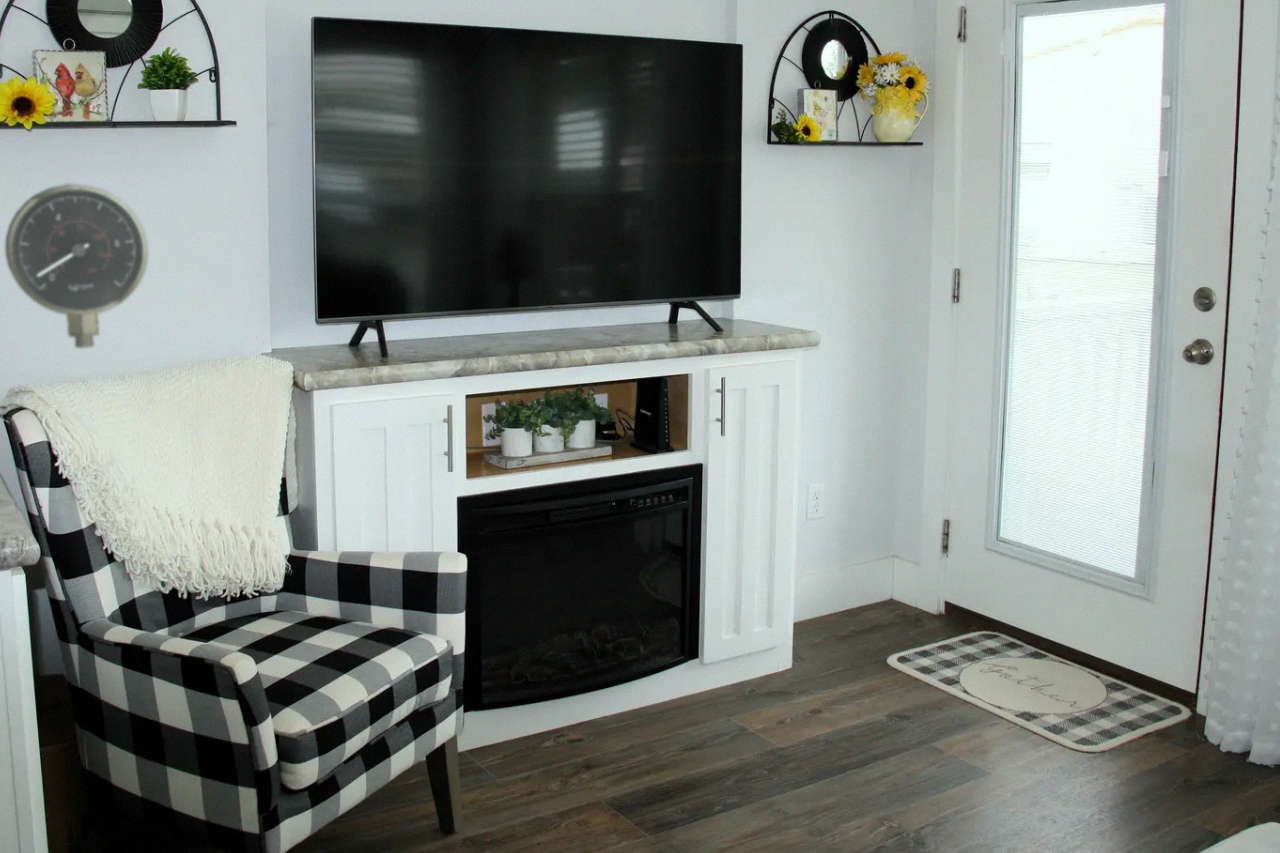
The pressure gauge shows 0.5kg/cm²
